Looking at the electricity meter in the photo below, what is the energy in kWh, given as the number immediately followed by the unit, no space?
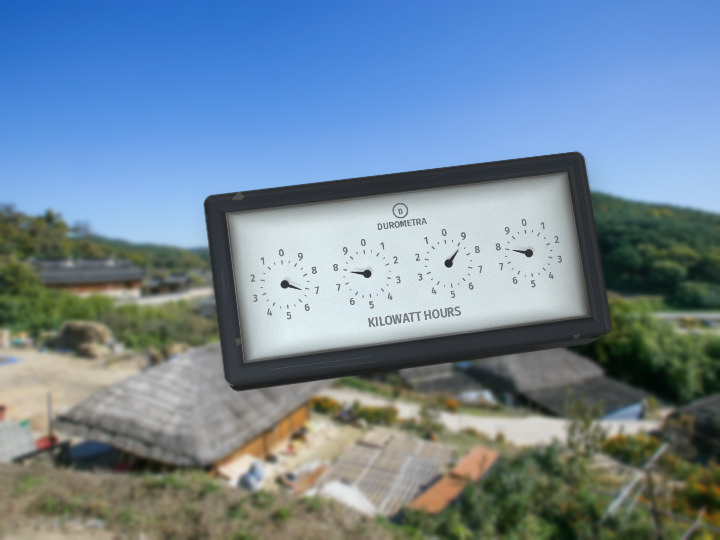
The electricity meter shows 6788kWh
